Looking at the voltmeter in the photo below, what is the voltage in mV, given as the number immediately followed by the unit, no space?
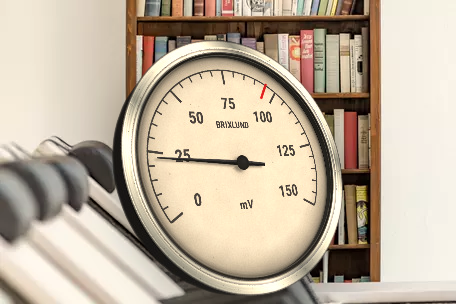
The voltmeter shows 22.5mV
